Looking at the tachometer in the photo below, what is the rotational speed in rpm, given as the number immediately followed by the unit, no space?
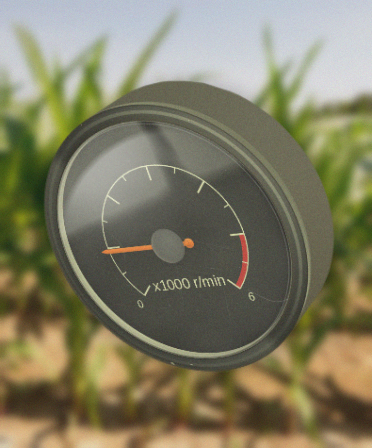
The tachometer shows 1000rpm
